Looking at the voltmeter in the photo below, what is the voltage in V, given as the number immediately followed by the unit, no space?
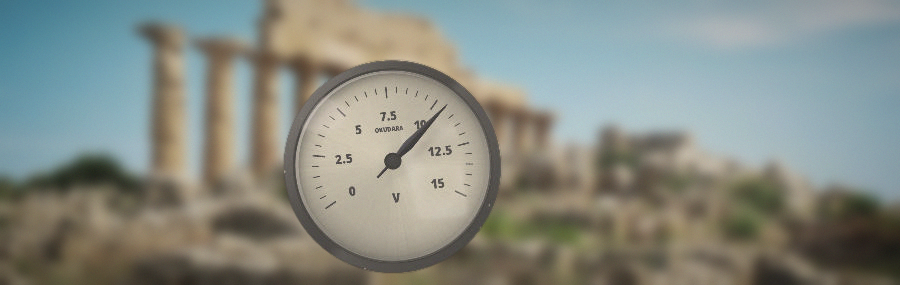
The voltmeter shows 10.5V
